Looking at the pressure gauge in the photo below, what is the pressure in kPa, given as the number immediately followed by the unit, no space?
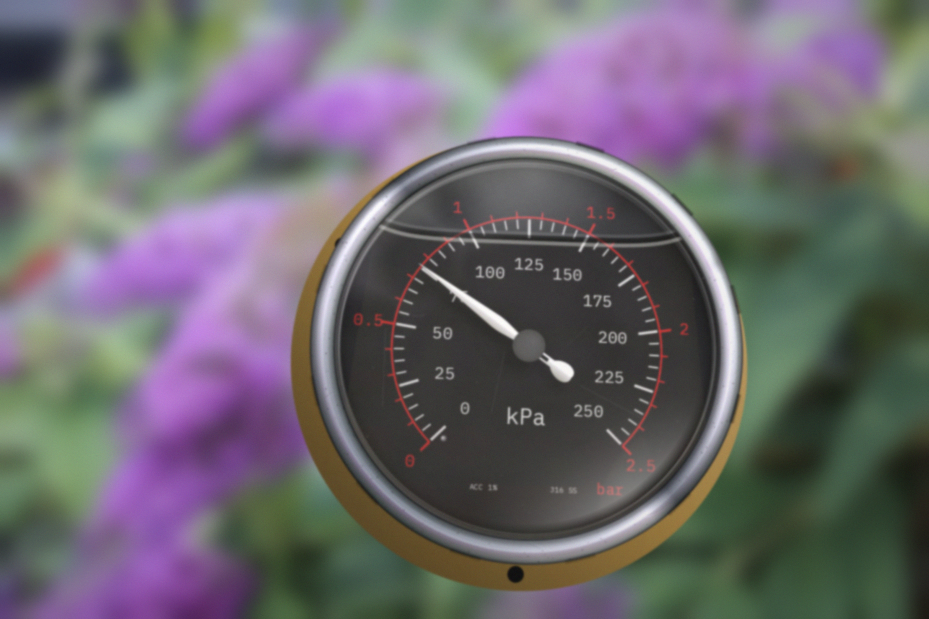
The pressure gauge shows 75kPa
